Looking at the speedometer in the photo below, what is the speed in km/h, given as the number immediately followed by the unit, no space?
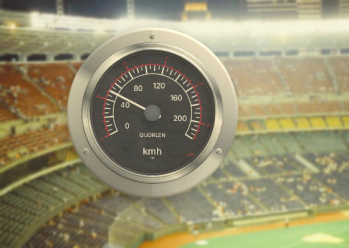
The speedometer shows 50km/h
